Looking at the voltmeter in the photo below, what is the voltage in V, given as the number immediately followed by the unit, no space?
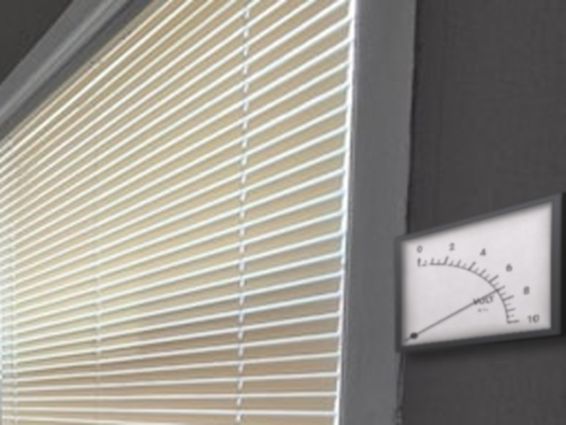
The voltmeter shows 7V
